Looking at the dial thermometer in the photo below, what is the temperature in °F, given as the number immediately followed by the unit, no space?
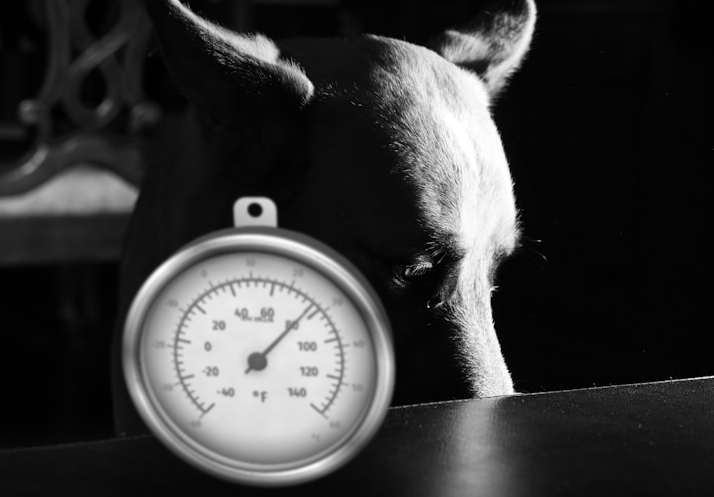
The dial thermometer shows 80°F
